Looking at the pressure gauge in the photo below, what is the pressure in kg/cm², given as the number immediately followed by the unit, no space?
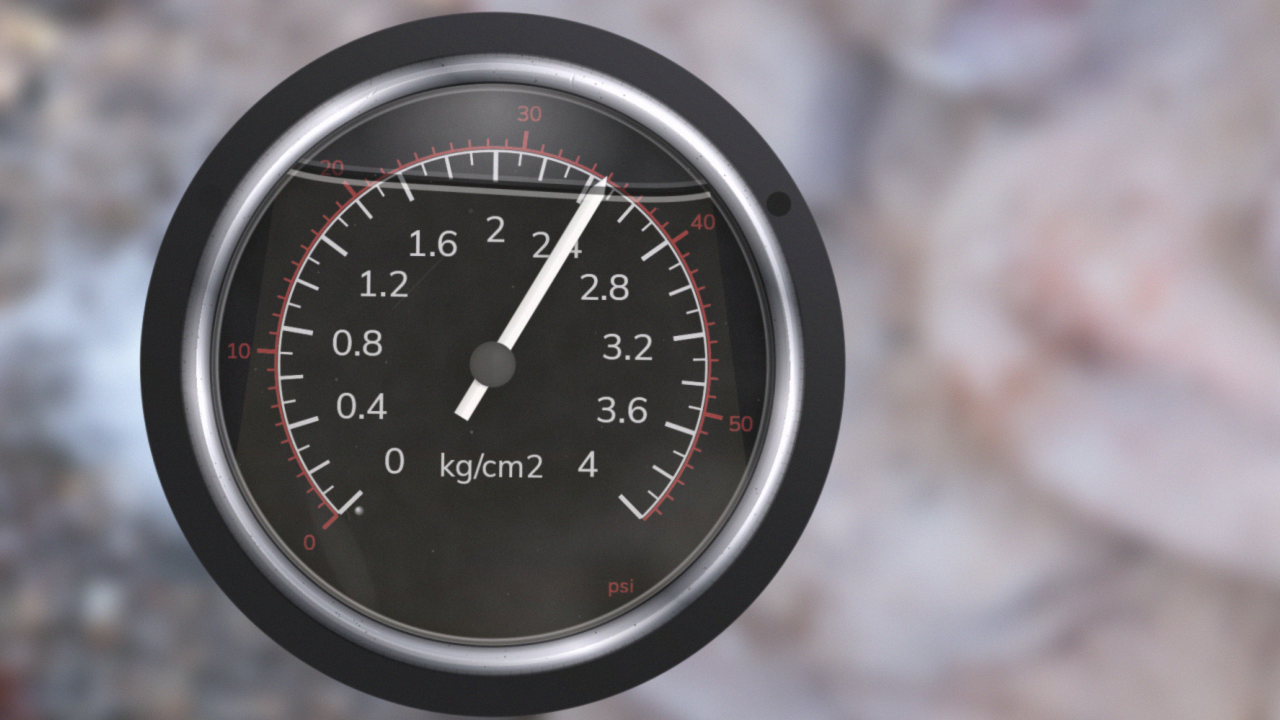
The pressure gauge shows 2.45kg/cm²
